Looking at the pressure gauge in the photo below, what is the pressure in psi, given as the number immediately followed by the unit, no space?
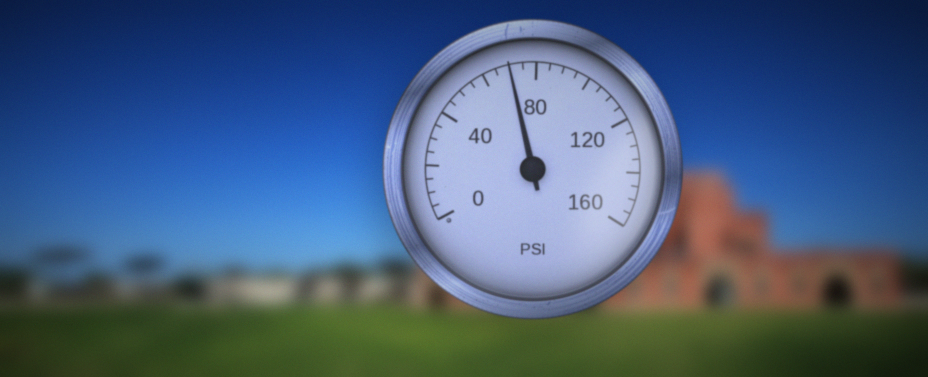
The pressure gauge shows 70psi
